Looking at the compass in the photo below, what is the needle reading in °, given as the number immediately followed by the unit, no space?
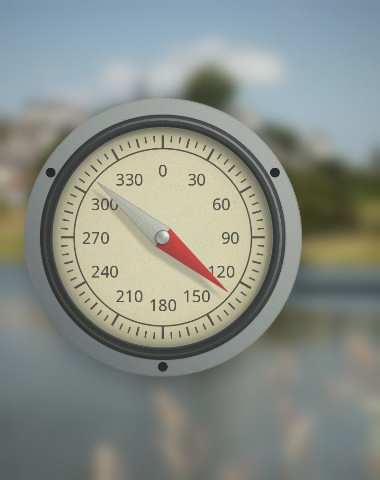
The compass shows 130°
